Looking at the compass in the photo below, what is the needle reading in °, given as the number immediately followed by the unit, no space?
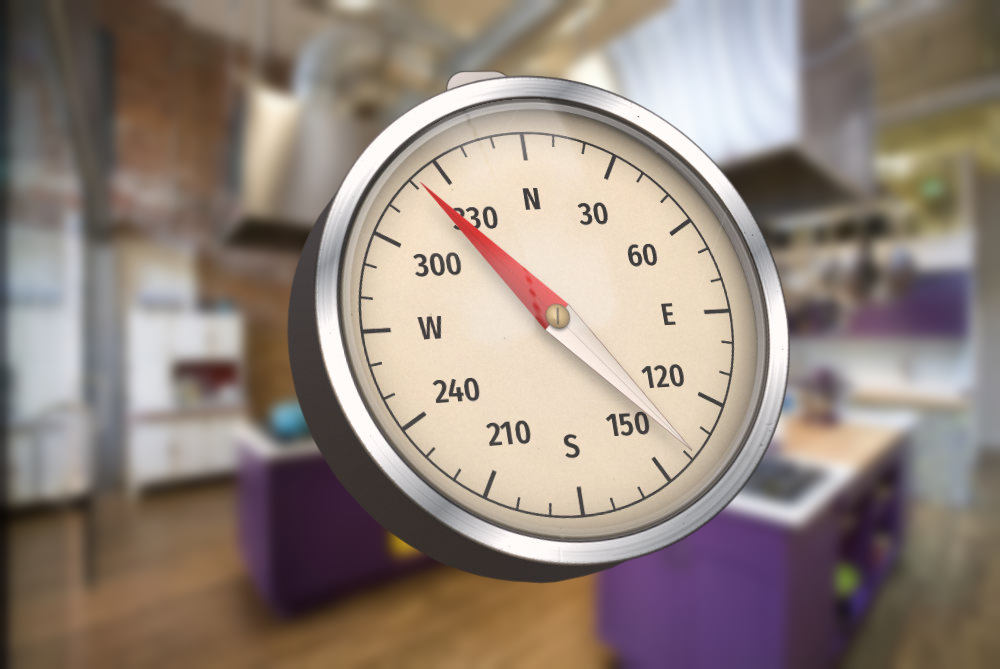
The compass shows 320°
